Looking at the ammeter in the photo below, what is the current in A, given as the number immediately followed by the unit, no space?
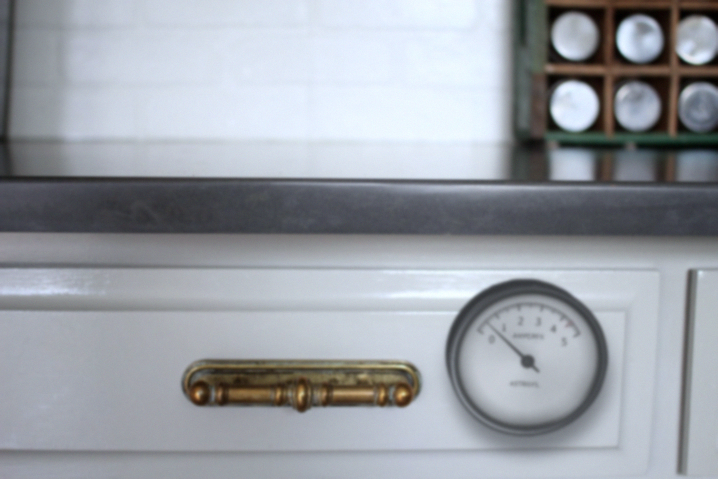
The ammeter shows 0.5A
